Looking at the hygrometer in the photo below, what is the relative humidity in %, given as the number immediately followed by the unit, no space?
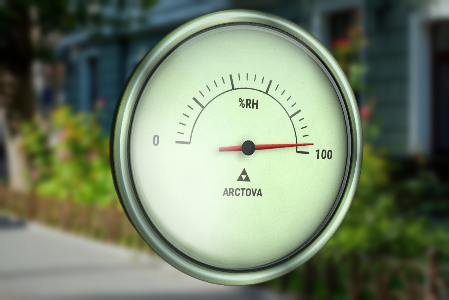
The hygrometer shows 96%
